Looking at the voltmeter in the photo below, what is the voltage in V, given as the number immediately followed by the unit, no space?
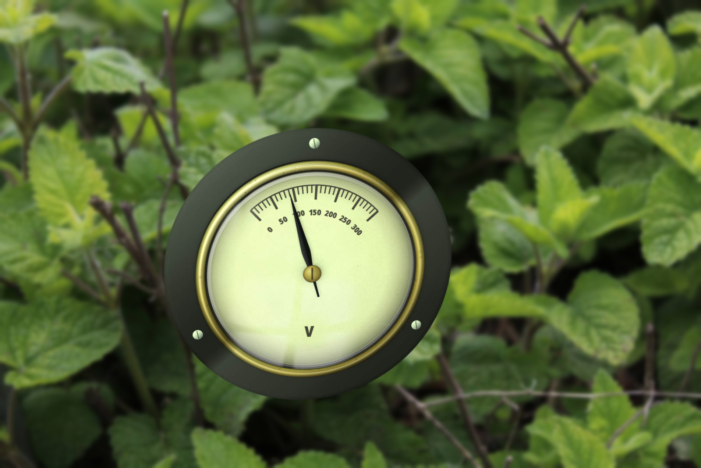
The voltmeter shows 90V
